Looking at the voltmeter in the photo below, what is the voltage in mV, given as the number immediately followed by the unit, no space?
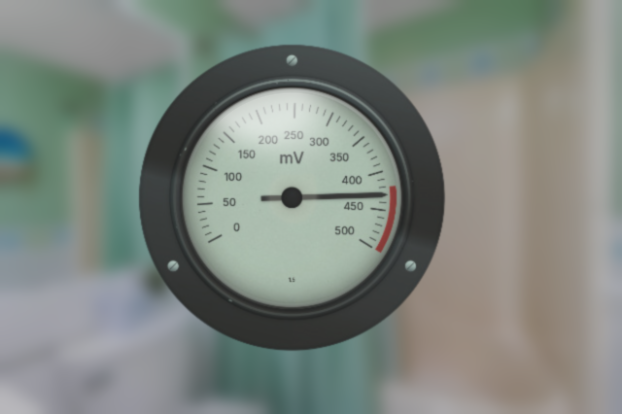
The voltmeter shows 430mV
